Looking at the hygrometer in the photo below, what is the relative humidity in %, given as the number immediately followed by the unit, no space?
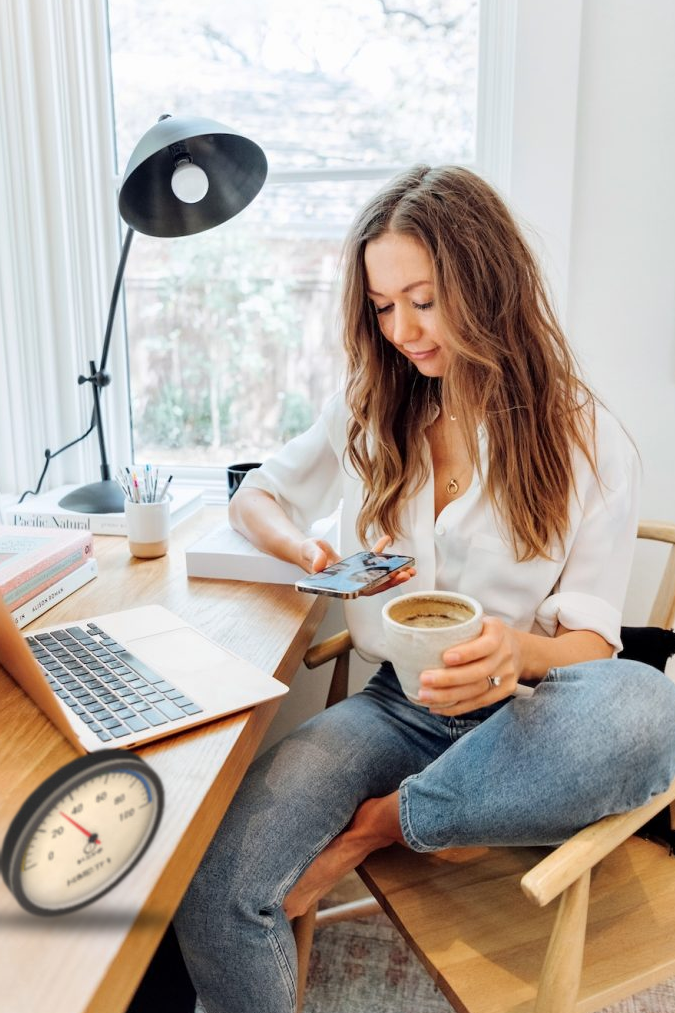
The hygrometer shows 32%
